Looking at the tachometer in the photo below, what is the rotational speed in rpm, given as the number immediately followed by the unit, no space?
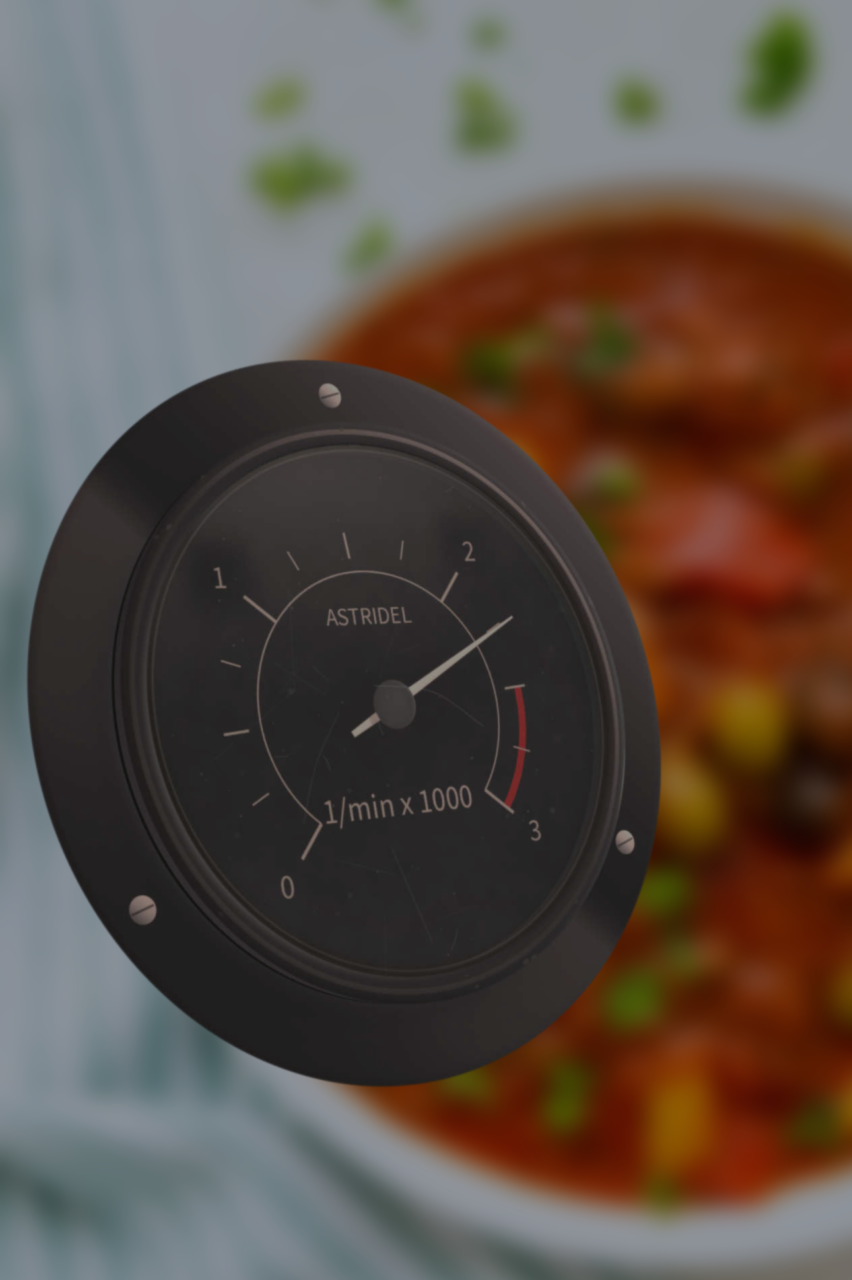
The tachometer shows 2250rpm
